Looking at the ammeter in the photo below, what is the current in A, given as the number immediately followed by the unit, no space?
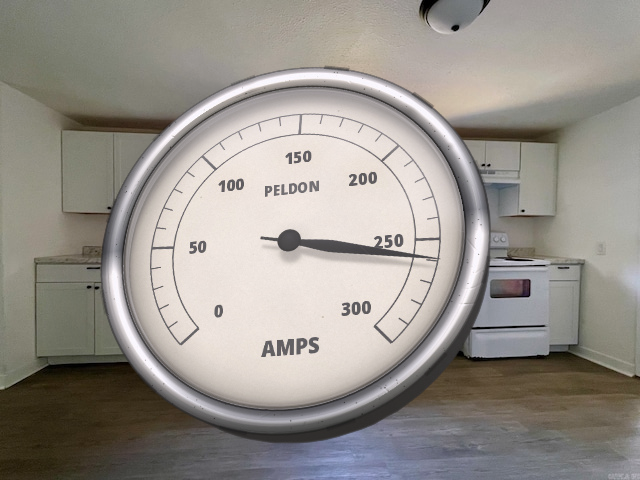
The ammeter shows 260A
